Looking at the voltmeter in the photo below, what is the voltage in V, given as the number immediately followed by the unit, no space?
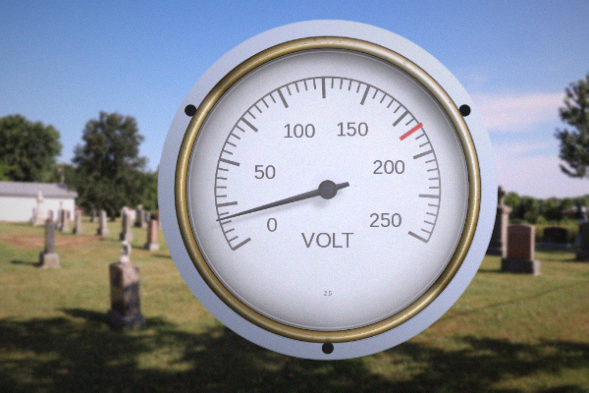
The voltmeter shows 17.5V
